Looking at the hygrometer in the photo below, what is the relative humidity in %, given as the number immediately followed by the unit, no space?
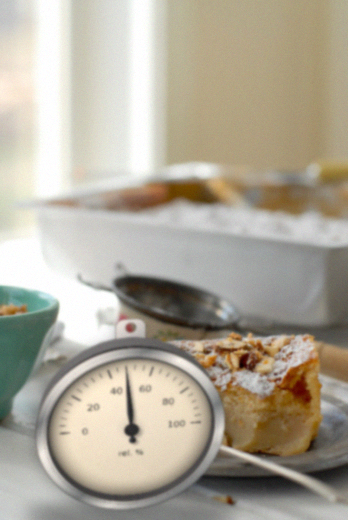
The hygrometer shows 48%
